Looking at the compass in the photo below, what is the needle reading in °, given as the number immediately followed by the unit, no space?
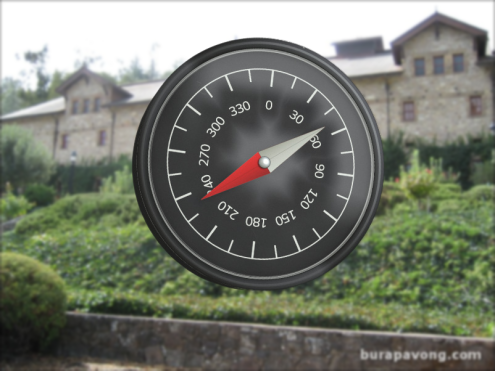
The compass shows 232.5°
